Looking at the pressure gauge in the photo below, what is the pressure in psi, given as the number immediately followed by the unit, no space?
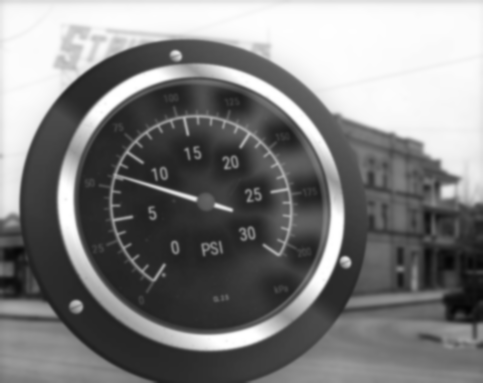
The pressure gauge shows 8psi
